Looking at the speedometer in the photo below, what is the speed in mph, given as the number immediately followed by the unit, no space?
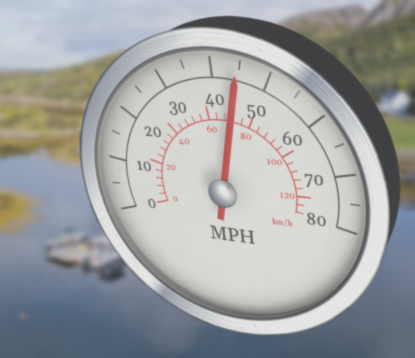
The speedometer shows 45mph
